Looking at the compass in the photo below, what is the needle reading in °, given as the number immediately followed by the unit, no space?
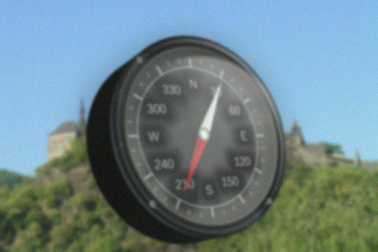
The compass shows 210°
